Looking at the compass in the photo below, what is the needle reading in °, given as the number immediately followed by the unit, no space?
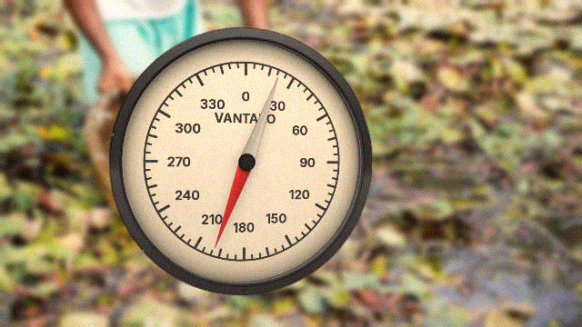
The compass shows 200°
